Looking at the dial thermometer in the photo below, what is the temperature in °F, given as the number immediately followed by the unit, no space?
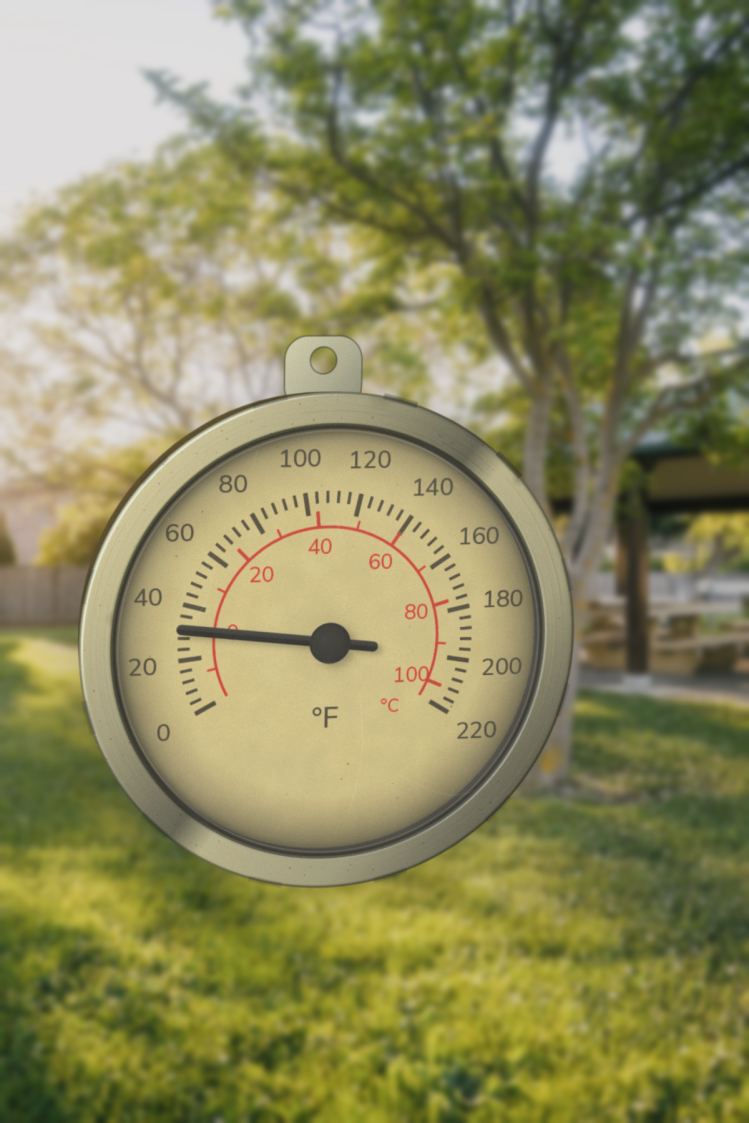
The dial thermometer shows 32°F
